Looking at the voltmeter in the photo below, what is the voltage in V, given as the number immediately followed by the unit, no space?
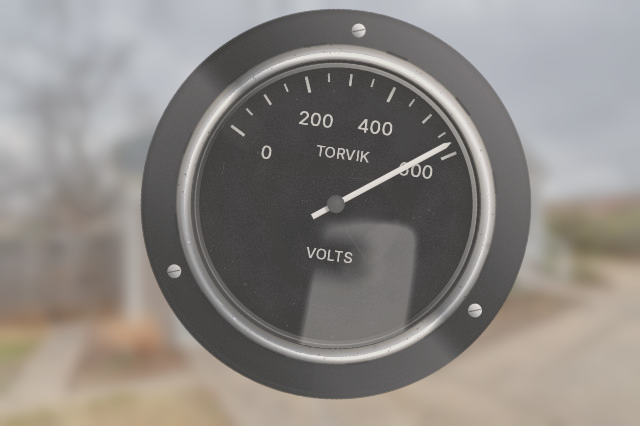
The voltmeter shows 575V
